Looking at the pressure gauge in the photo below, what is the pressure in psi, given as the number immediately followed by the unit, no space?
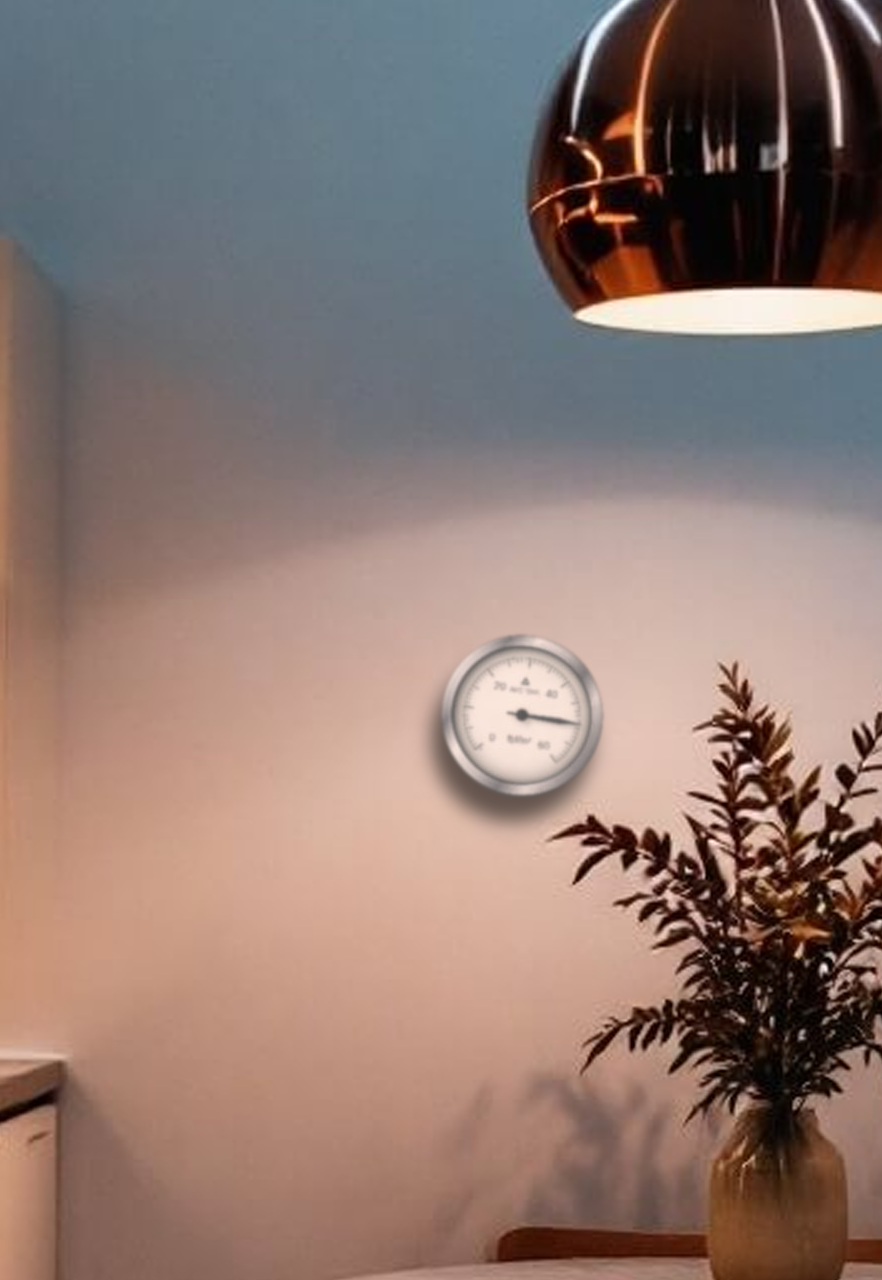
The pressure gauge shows 50psi
